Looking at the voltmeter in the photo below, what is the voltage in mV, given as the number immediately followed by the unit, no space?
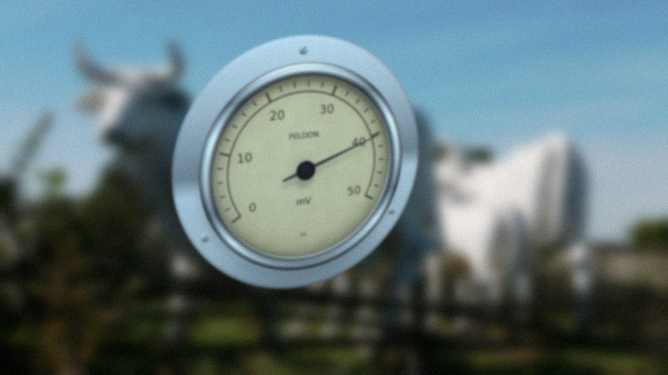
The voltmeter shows 40mV
